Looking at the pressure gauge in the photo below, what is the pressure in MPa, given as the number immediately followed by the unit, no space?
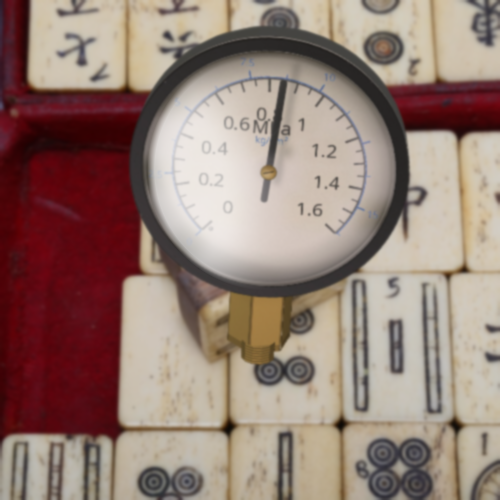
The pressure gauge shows 0.85MPa
